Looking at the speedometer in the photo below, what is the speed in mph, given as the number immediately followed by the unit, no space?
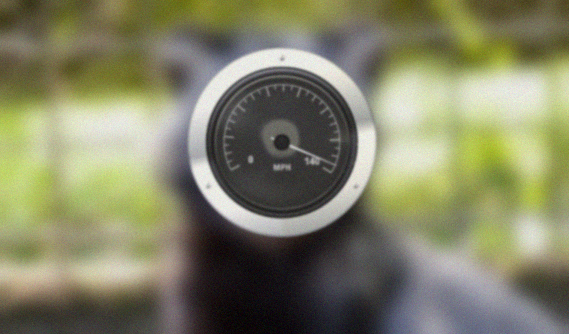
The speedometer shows 135mph
